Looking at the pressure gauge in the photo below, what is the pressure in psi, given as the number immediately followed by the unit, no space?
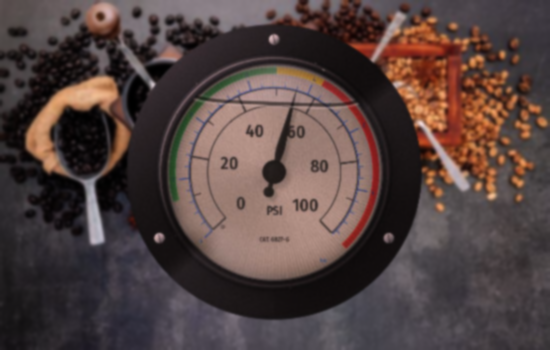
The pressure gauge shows 55psi
